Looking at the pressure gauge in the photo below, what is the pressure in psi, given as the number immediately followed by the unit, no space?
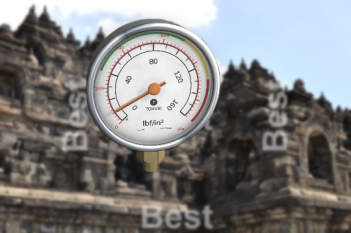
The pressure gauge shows 10psi
